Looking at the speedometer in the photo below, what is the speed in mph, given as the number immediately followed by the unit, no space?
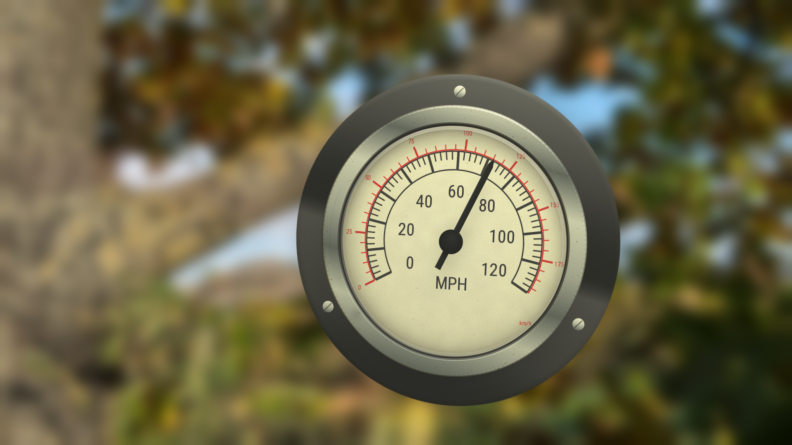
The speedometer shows 72mph
